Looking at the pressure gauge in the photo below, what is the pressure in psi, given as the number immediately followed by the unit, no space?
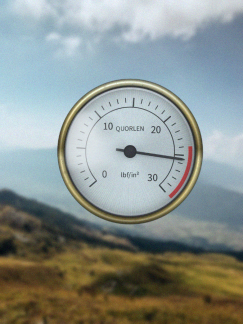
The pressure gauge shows 25.5psi
